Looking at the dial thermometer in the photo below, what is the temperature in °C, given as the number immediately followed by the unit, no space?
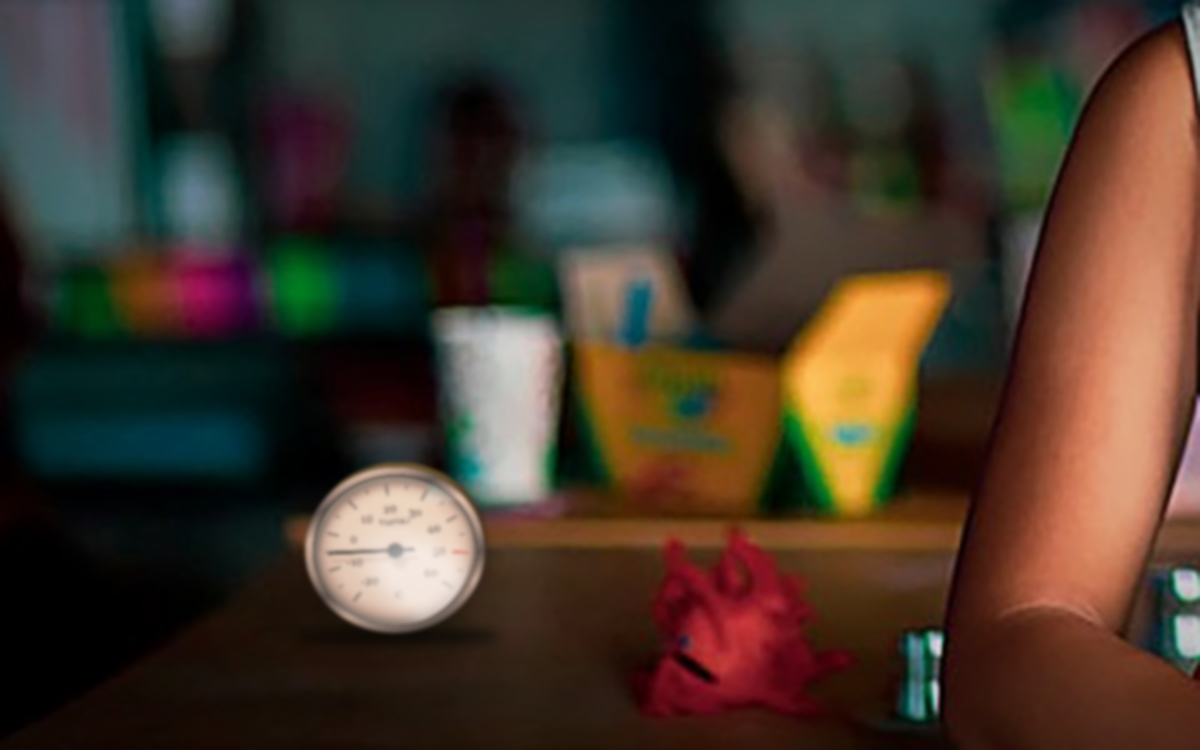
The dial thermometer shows -5°C
